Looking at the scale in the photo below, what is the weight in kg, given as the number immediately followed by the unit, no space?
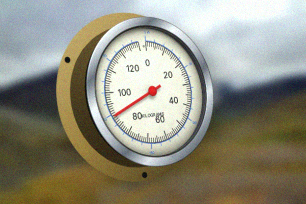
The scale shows 90kg
